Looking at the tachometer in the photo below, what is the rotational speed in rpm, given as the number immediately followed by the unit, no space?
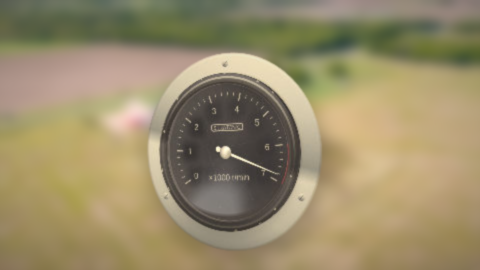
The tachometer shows 6800rpm
